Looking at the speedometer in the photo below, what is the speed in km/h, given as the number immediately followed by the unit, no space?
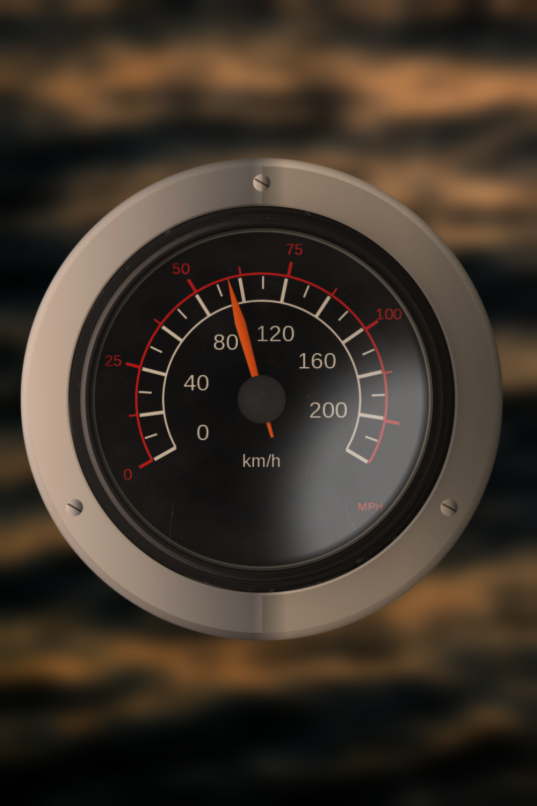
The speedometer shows 95km/h
